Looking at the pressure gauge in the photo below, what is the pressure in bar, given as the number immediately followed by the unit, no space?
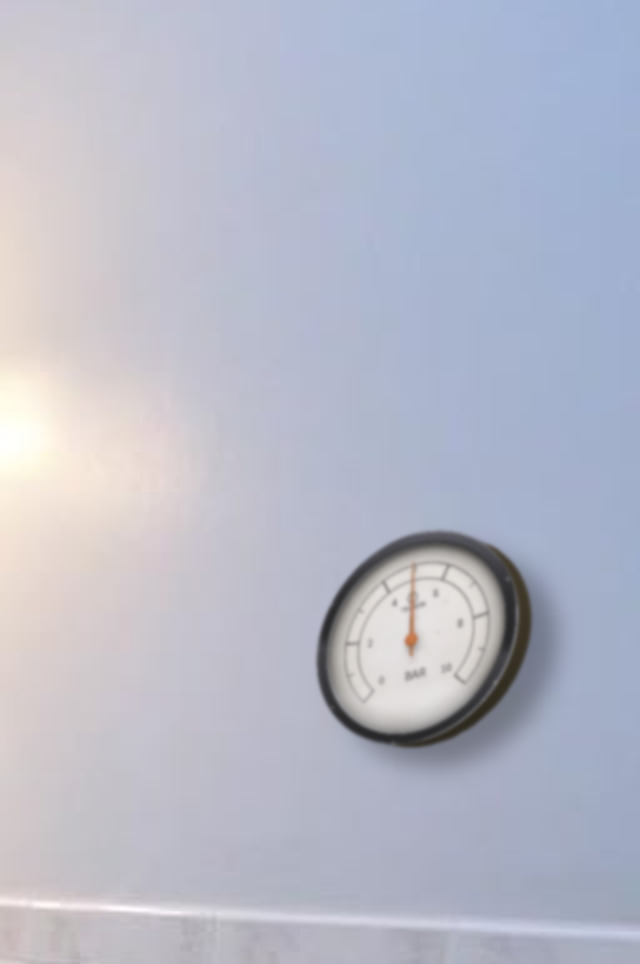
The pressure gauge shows 5bar
